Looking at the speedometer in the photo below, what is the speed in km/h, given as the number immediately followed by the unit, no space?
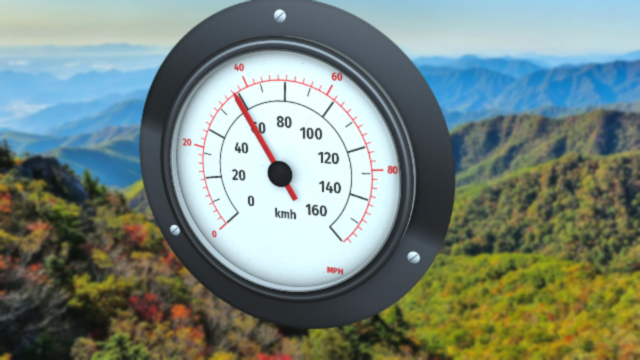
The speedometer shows 60km/h
